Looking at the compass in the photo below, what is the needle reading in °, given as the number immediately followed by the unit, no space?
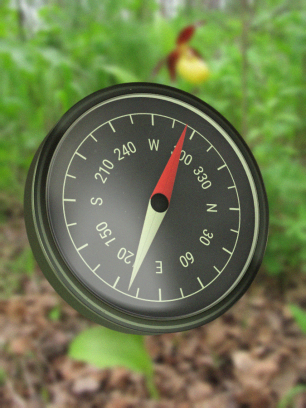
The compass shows 292.5°
